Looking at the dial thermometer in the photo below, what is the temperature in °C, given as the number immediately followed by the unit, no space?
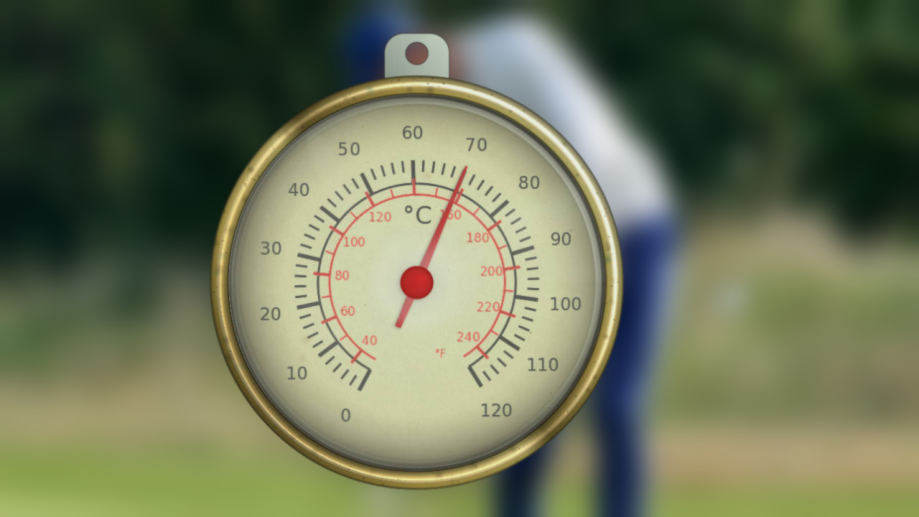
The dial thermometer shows 70°C
